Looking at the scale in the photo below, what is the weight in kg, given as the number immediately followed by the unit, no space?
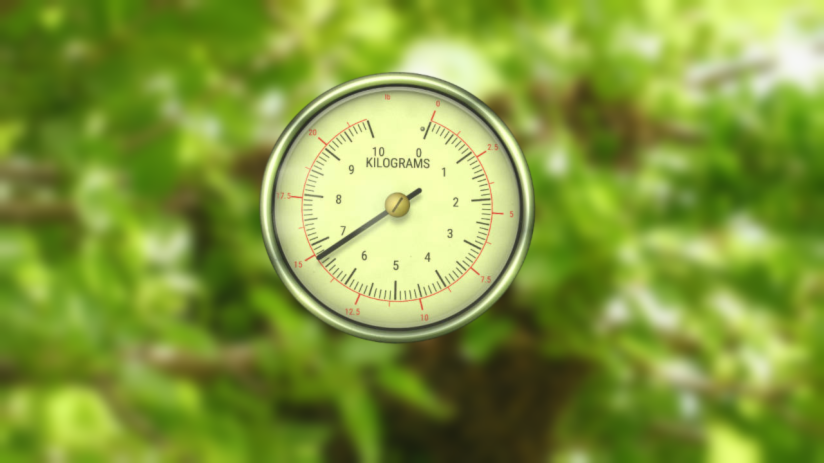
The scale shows 6.7kg
